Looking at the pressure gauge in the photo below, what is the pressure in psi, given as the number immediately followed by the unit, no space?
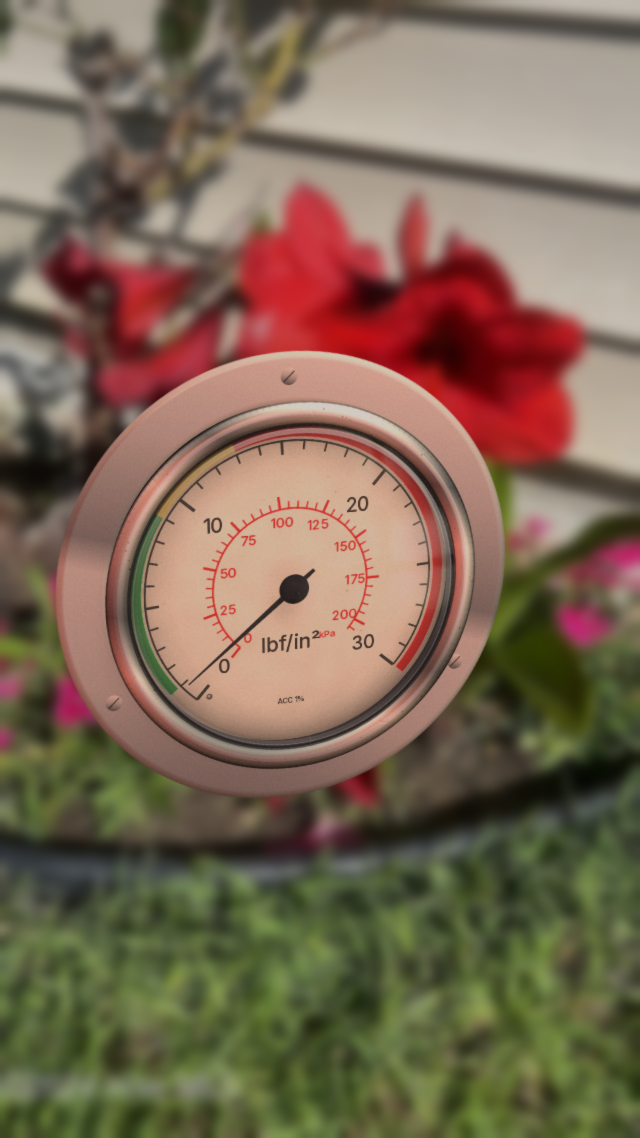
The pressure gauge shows 1psi
